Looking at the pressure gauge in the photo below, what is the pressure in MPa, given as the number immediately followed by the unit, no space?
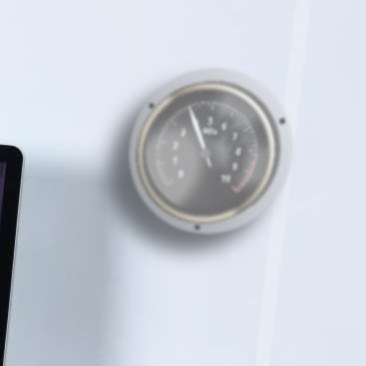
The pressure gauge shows 4MPa
